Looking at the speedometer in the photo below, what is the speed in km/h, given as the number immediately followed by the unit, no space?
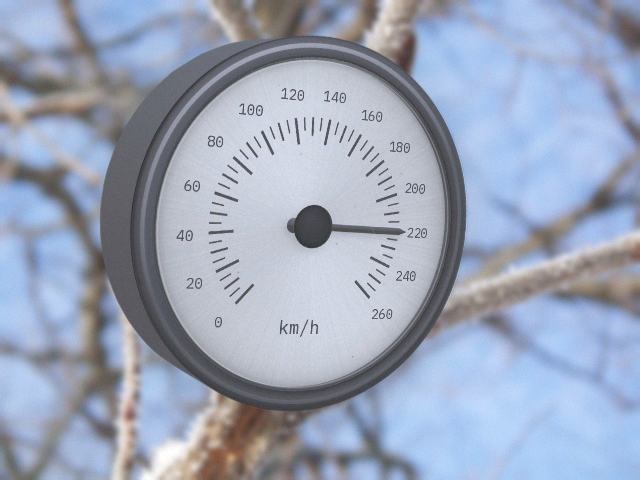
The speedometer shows 220km/h
